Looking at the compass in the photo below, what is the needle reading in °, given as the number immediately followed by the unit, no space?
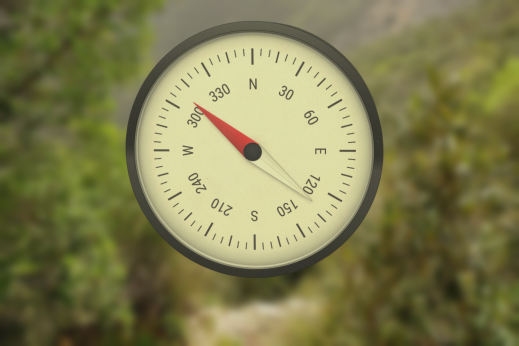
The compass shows 310°
